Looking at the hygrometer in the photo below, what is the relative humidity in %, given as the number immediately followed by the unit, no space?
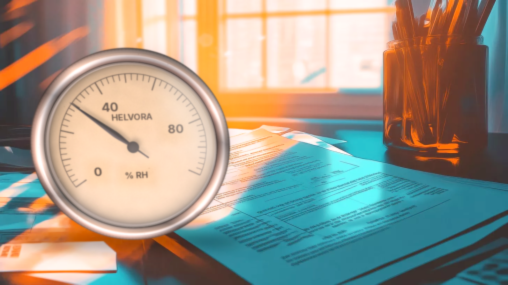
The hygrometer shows 30%
